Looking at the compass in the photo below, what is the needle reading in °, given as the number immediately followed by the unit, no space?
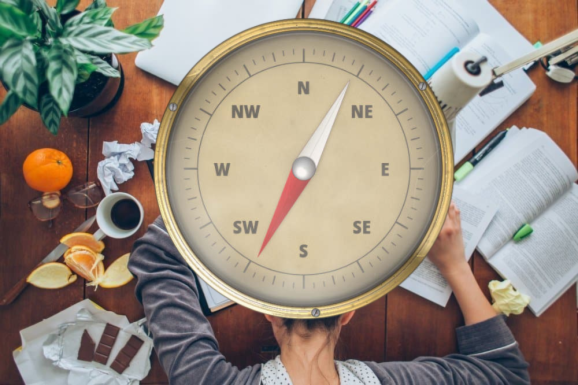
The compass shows 207.5°
